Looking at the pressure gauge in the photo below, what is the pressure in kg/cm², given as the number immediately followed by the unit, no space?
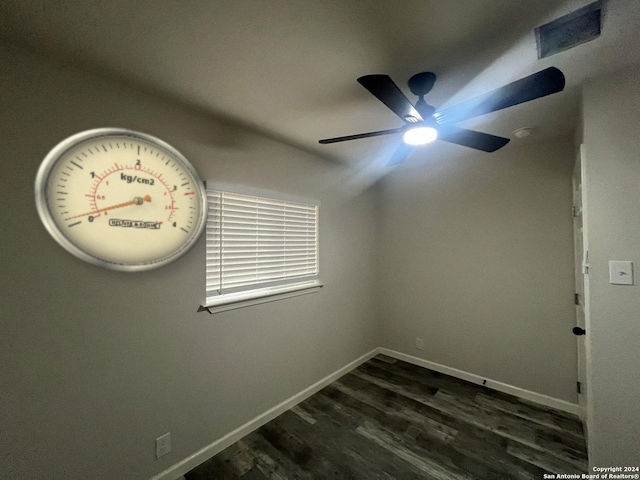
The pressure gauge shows 0.1kg/cm²
